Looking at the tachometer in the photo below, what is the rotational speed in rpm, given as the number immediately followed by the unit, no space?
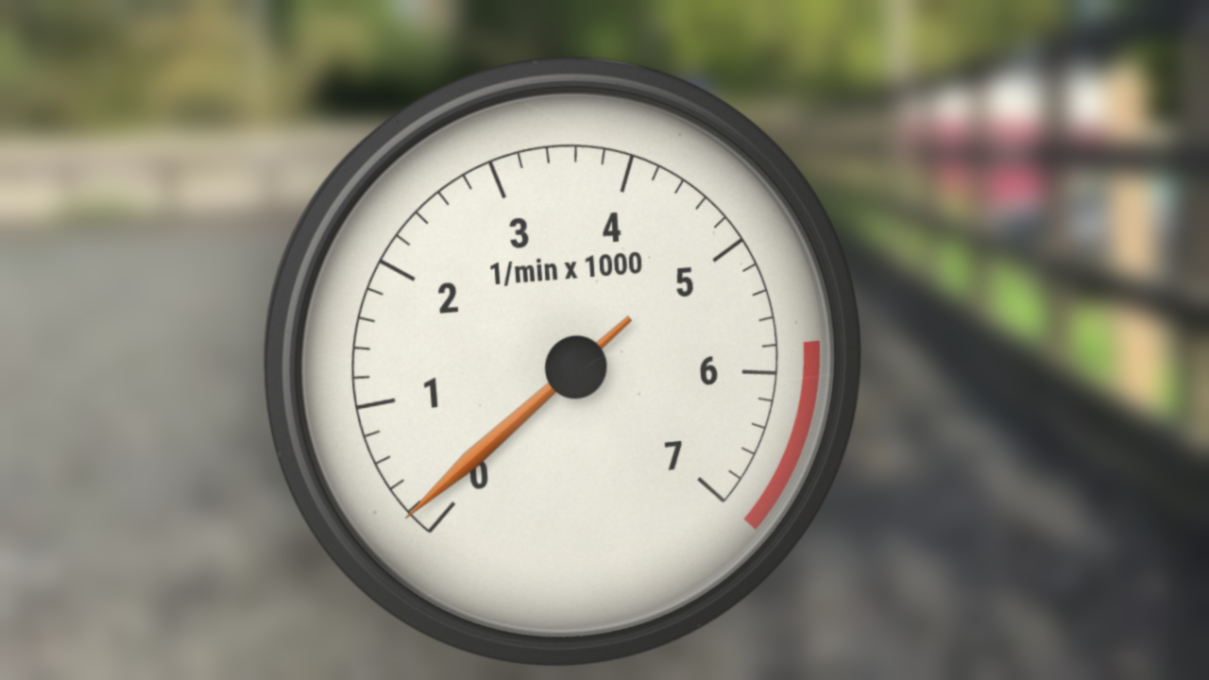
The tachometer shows 200rpm
